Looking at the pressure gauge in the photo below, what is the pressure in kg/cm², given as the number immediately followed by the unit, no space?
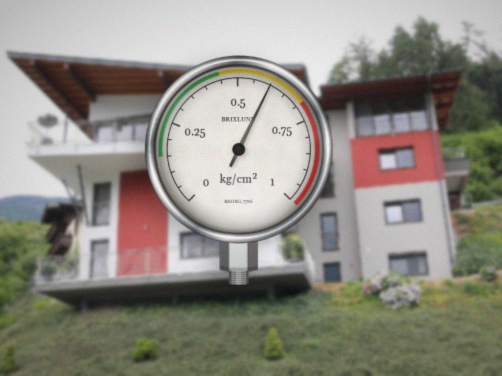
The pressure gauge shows 0.6kg/cm²
